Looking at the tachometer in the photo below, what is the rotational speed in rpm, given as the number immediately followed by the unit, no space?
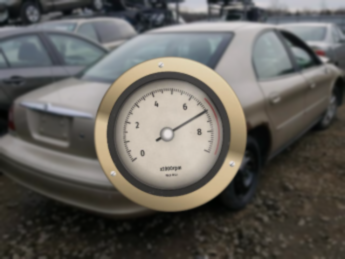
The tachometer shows 7000rpm
